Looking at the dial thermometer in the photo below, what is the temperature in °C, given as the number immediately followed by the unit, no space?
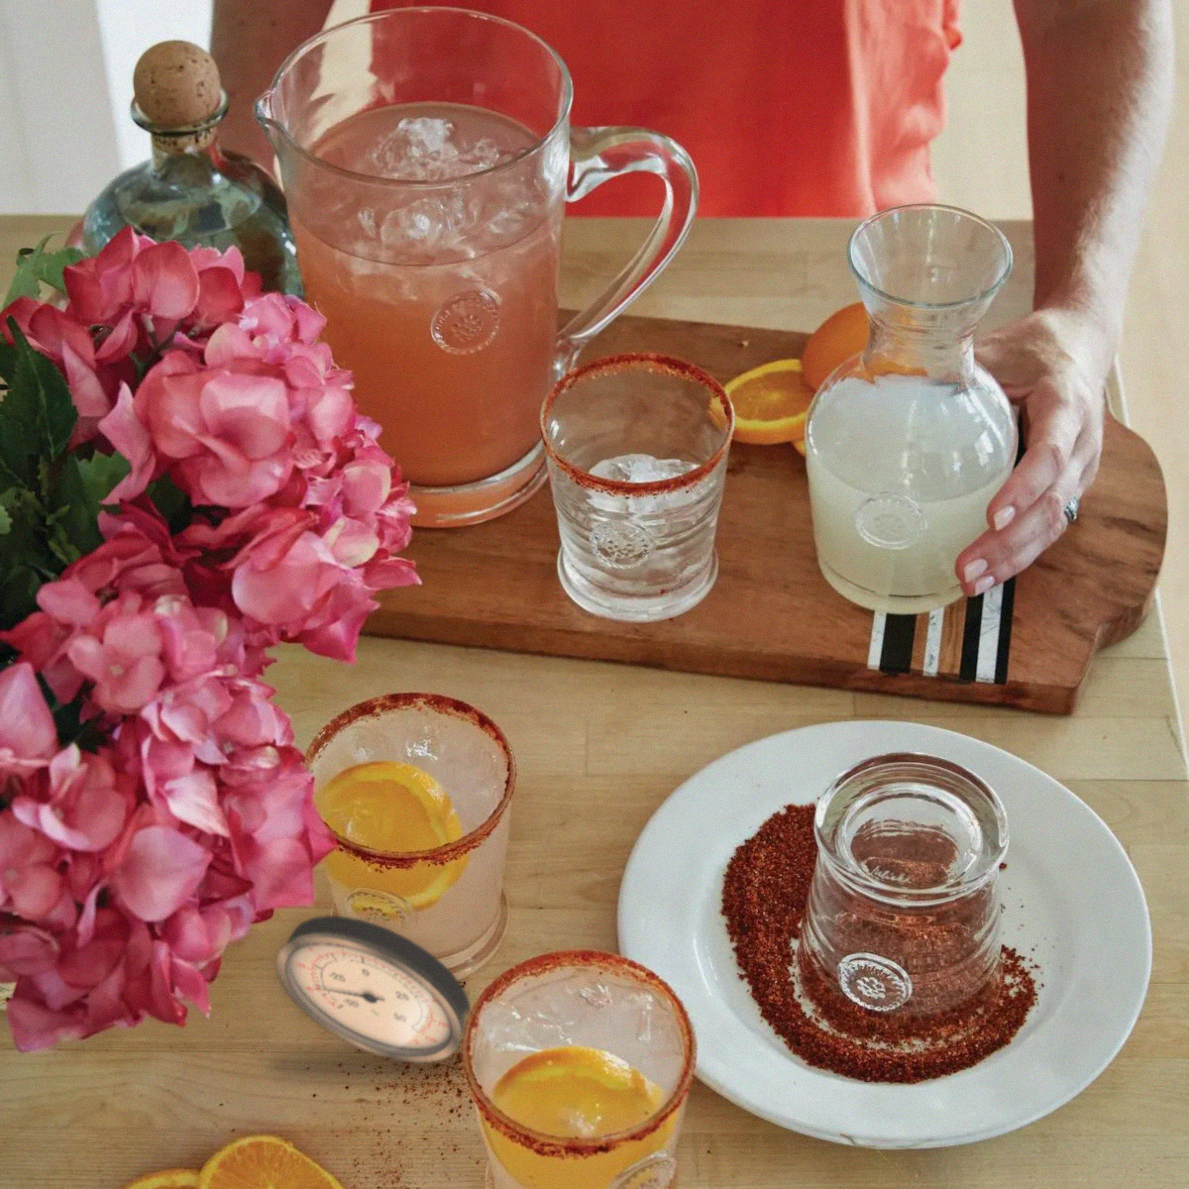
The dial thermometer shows -37.5°C
